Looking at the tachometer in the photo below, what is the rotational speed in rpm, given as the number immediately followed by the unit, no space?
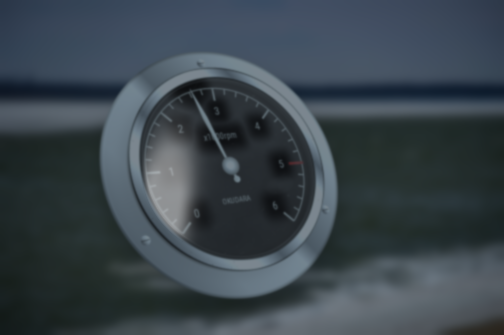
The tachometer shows 2600rpm
